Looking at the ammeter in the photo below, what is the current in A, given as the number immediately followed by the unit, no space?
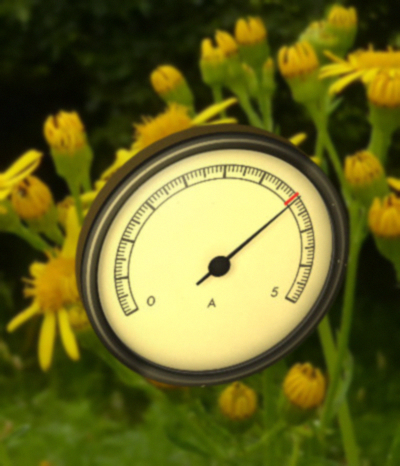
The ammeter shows 3.5A
